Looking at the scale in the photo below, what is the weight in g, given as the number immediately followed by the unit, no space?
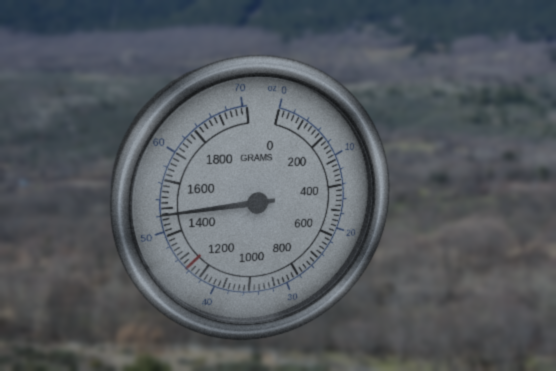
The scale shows 1480g
